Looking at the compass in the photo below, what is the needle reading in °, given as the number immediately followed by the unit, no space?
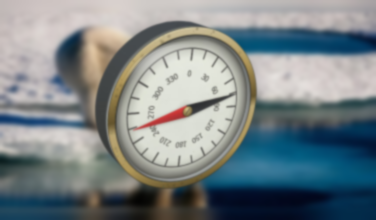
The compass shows 255°
